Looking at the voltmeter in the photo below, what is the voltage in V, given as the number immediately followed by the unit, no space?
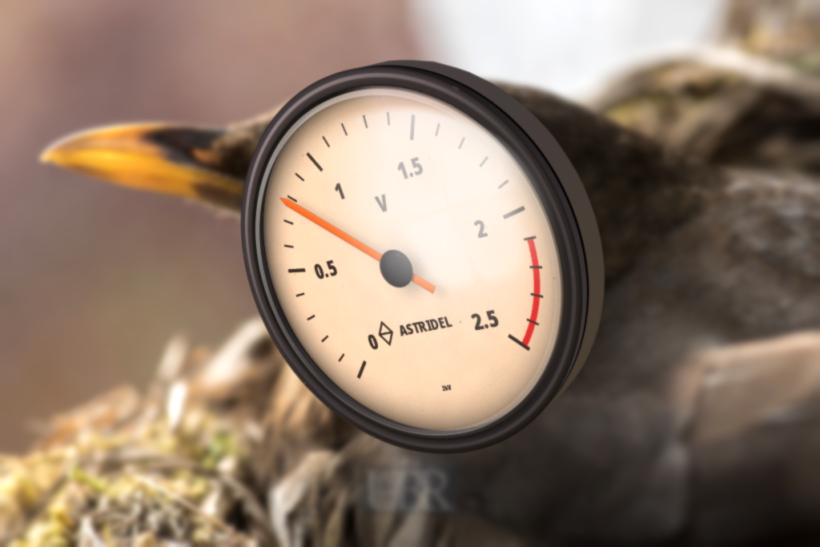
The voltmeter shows 0.8V
